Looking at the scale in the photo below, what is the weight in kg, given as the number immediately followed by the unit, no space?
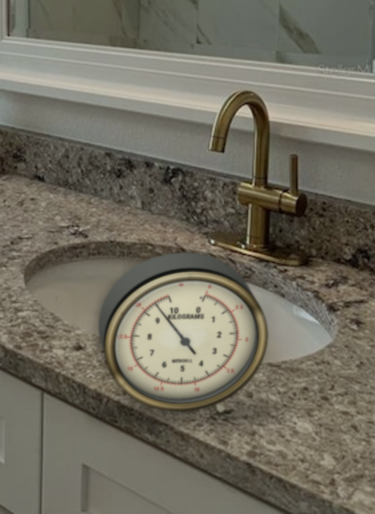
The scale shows 9.5kg
